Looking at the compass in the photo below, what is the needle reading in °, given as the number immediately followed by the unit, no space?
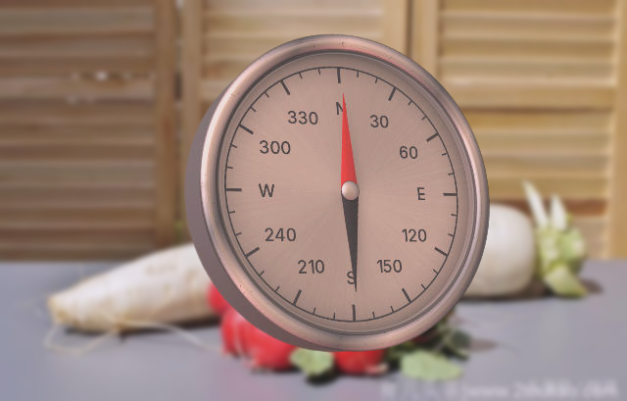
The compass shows 0°
